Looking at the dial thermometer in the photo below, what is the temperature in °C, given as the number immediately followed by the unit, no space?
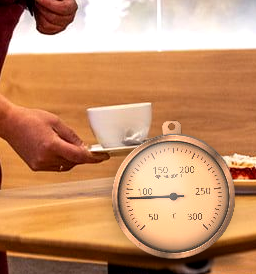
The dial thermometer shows 90°C
